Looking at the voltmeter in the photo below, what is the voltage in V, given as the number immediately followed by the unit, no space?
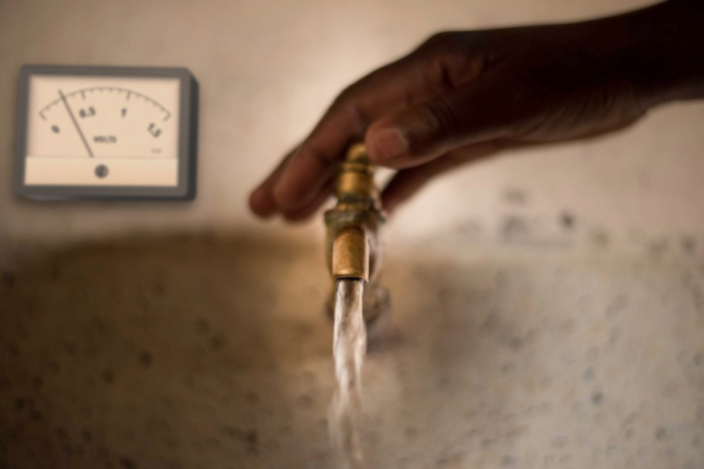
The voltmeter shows 0.3V
